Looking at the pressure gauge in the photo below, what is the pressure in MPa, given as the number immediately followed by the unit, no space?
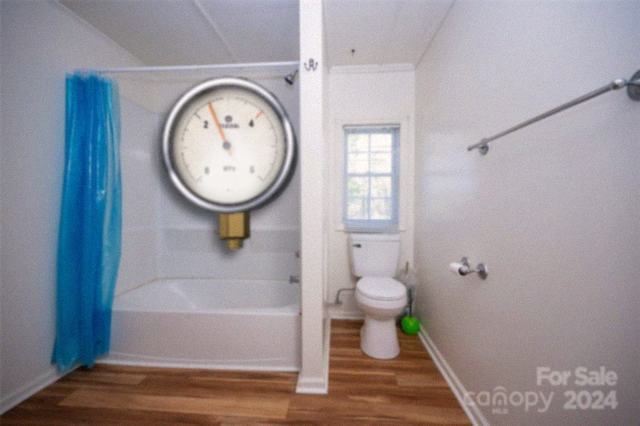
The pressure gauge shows 2.5MPa
